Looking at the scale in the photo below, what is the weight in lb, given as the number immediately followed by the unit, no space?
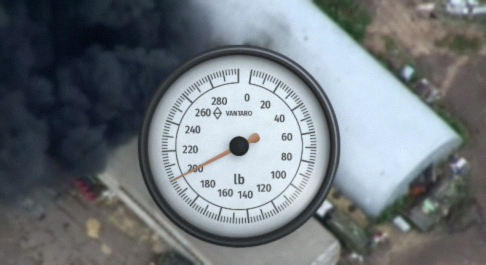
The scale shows 200lb
